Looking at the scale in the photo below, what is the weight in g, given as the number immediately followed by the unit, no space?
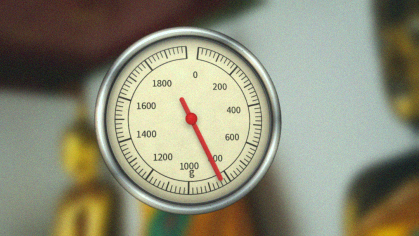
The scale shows 840g
